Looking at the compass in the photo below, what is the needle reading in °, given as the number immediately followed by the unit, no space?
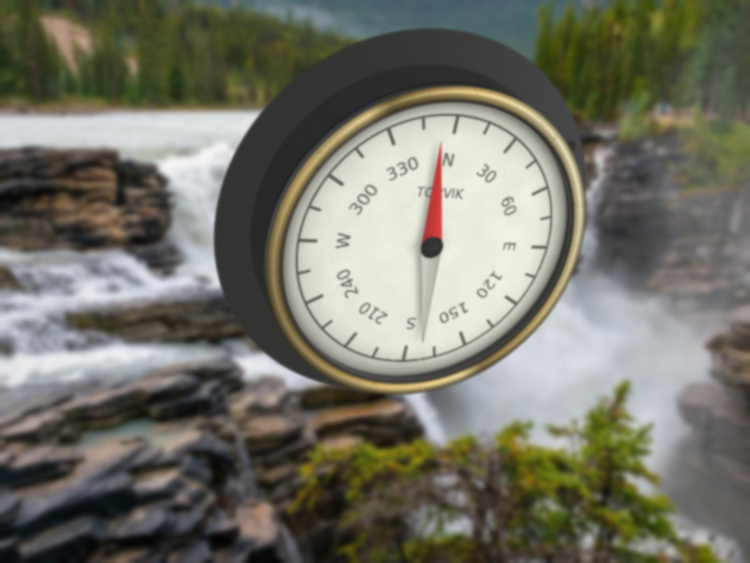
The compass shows 352.5°
